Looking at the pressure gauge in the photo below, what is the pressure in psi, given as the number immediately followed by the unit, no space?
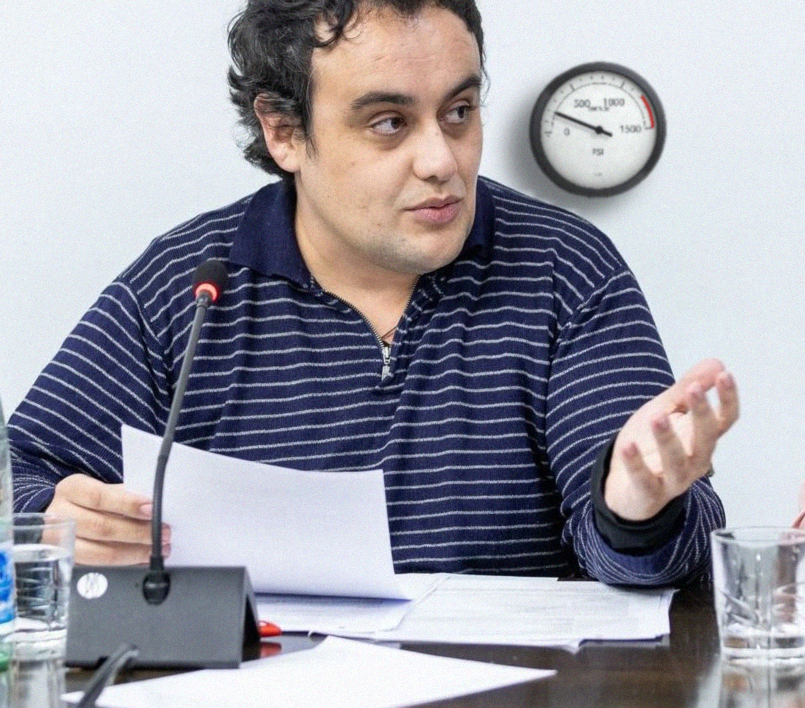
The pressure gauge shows 200psi
